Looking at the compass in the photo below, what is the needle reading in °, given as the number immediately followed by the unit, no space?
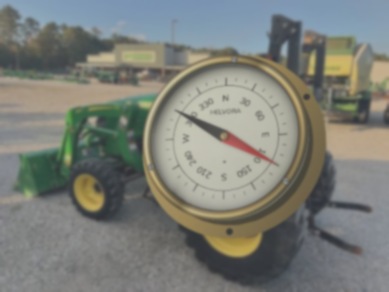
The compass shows 120°
